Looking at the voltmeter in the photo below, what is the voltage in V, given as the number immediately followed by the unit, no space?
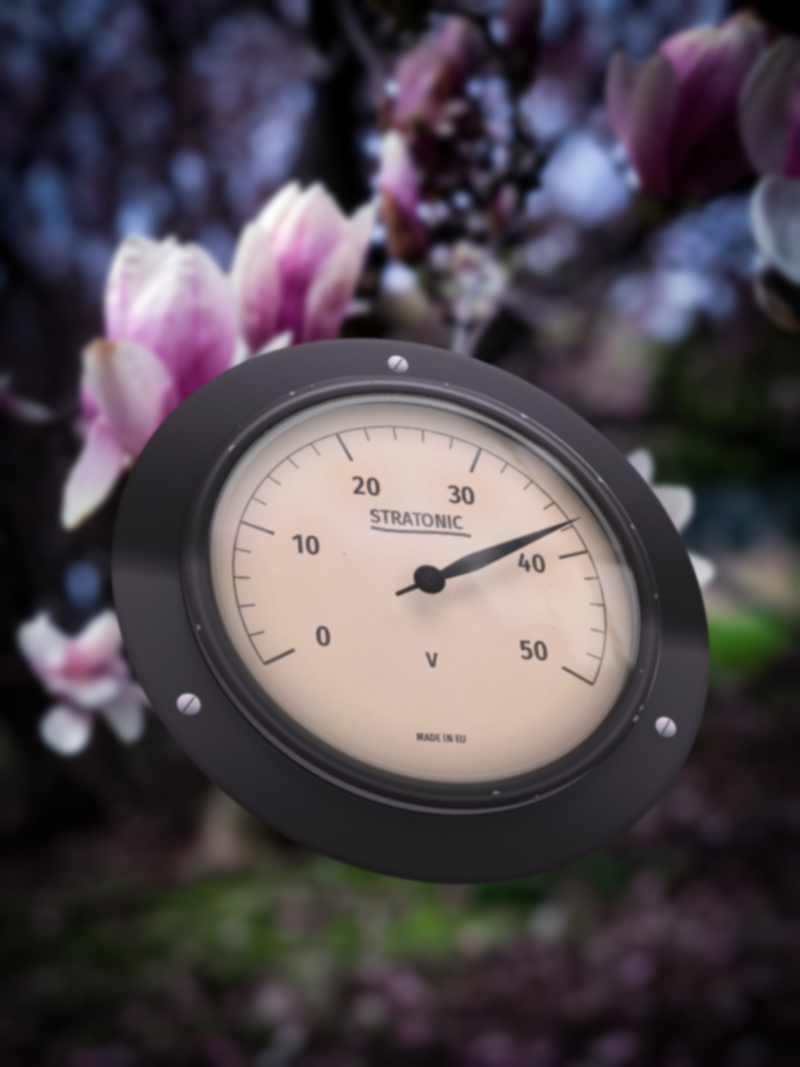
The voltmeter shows 38V
